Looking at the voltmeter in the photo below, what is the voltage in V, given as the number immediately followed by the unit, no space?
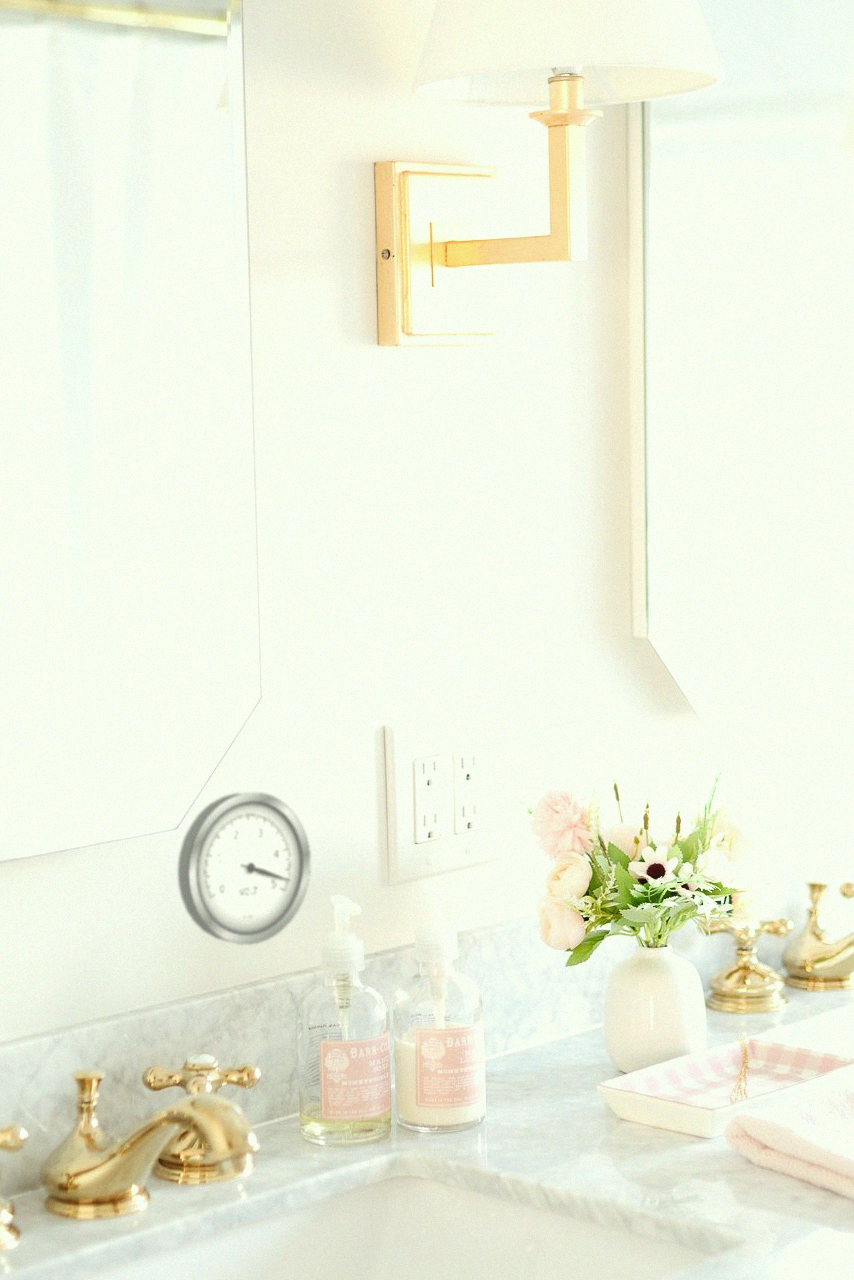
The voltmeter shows 4.75V
